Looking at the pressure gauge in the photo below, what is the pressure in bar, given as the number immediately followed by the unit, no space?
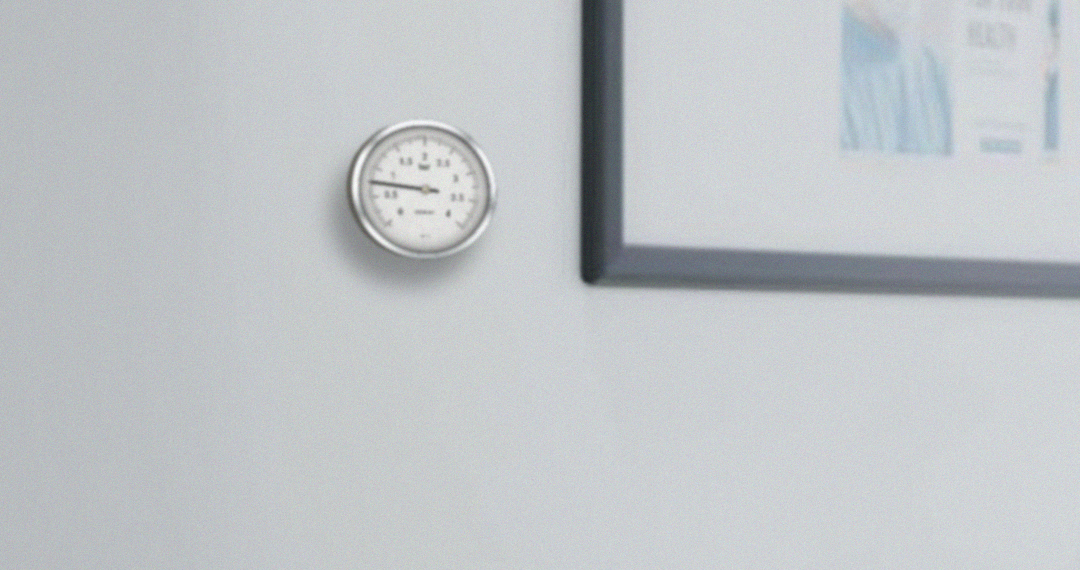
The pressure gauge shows 0.75bar
